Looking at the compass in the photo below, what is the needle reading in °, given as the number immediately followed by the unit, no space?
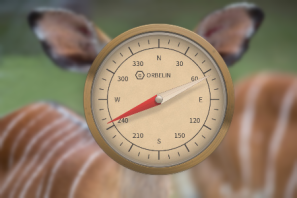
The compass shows 245°
